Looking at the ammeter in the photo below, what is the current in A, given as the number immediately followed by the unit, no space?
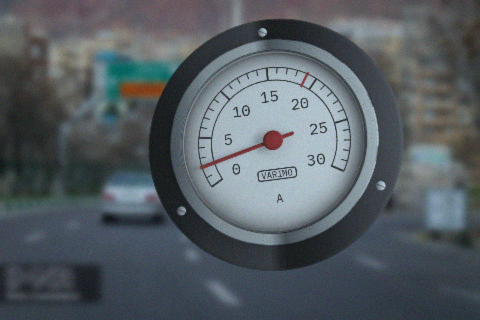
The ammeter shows 2A
